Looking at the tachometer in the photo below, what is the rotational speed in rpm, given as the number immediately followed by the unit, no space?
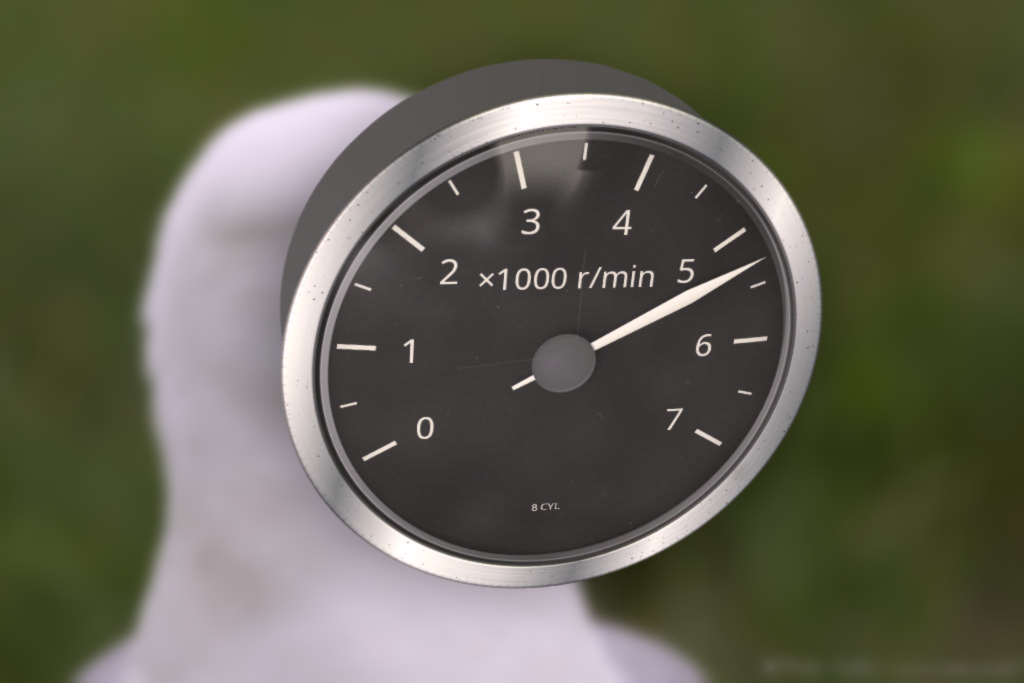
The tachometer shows 5250rpm
